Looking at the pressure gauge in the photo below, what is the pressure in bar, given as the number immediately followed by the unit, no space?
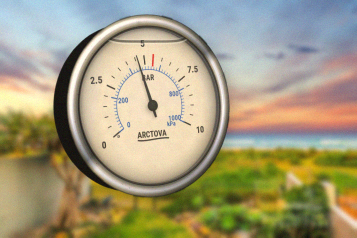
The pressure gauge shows 4.5bar
